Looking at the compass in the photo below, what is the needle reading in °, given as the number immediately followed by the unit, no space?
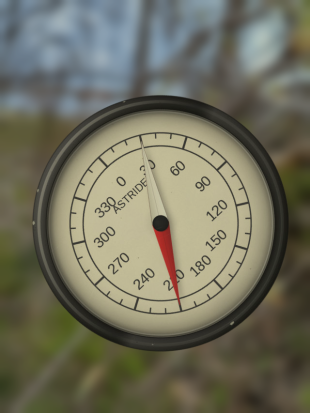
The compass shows 210°
